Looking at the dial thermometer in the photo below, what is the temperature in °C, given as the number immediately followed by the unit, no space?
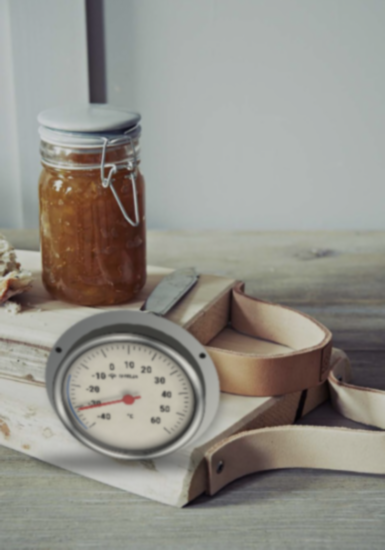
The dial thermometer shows -30°C
